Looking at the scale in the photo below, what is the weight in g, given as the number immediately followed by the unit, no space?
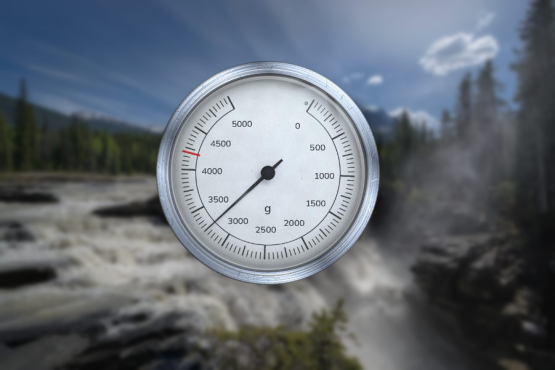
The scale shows 3250g
